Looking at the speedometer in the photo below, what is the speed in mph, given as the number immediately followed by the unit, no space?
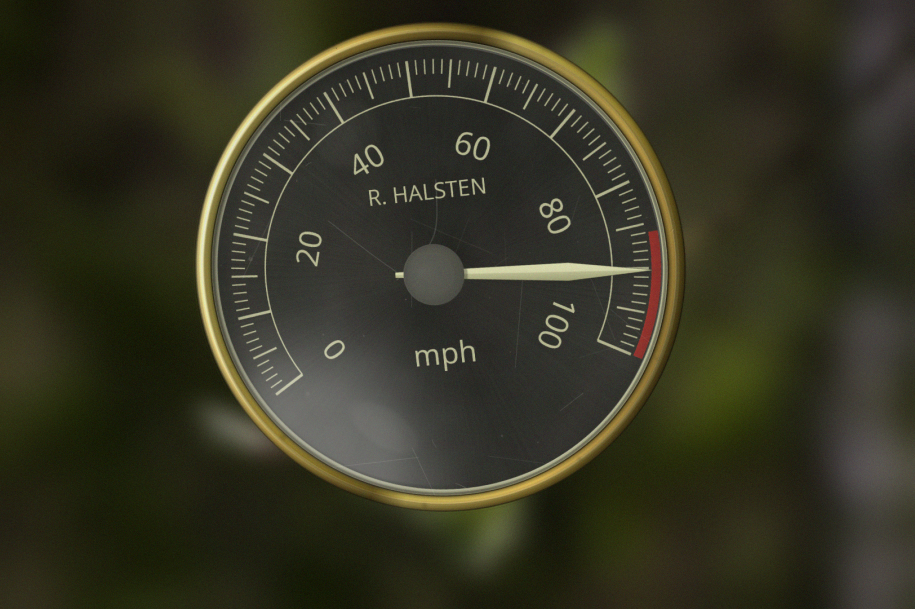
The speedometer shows 90mph
